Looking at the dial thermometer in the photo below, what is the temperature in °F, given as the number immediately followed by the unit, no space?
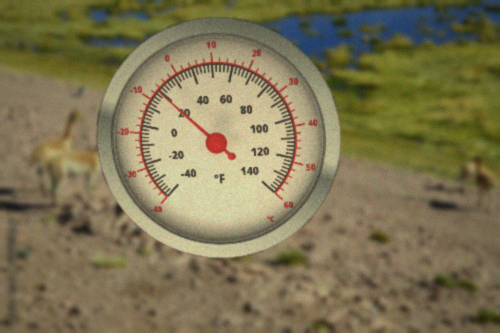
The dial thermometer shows 20°F
